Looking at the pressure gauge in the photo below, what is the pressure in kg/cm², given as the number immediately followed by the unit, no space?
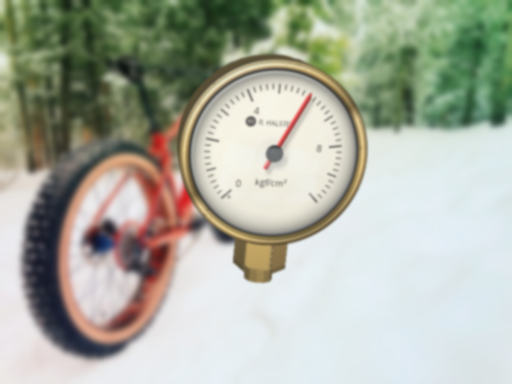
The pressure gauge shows 6kg/cm²
